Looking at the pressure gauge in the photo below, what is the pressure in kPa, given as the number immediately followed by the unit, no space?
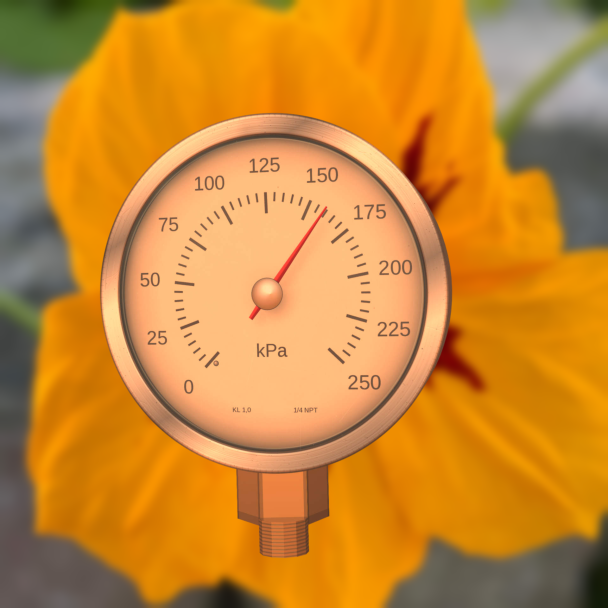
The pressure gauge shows 160kPa
